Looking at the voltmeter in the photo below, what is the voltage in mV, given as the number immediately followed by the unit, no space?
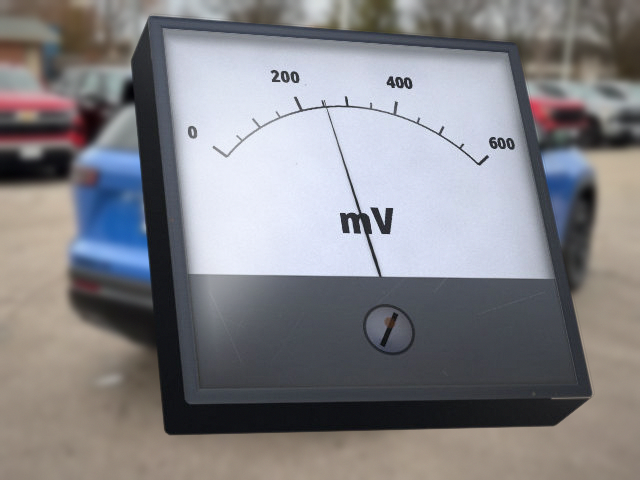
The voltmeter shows 250mV
